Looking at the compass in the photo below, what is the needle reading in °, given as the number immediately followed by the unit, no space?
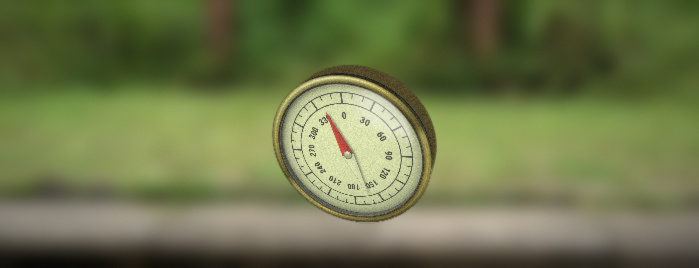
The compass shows 340°
